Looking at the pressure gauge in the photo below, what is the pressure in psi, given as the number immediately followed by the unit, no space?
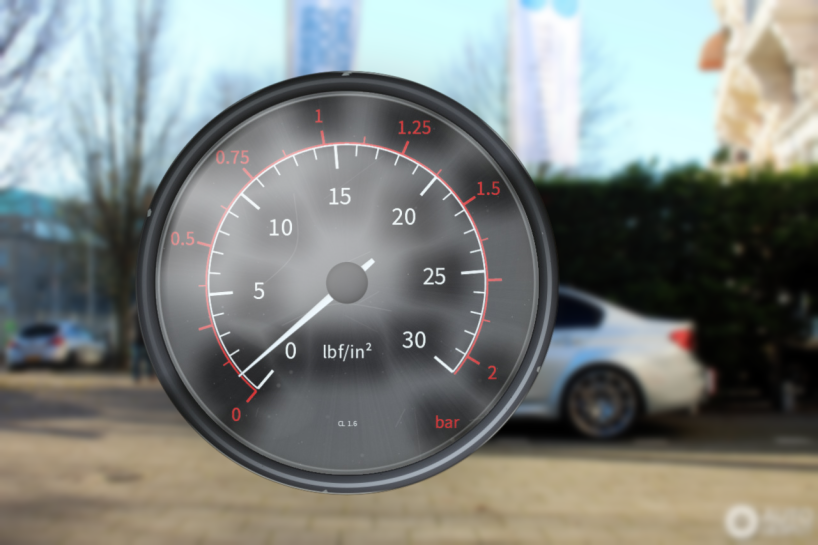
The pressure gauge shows 1psi
